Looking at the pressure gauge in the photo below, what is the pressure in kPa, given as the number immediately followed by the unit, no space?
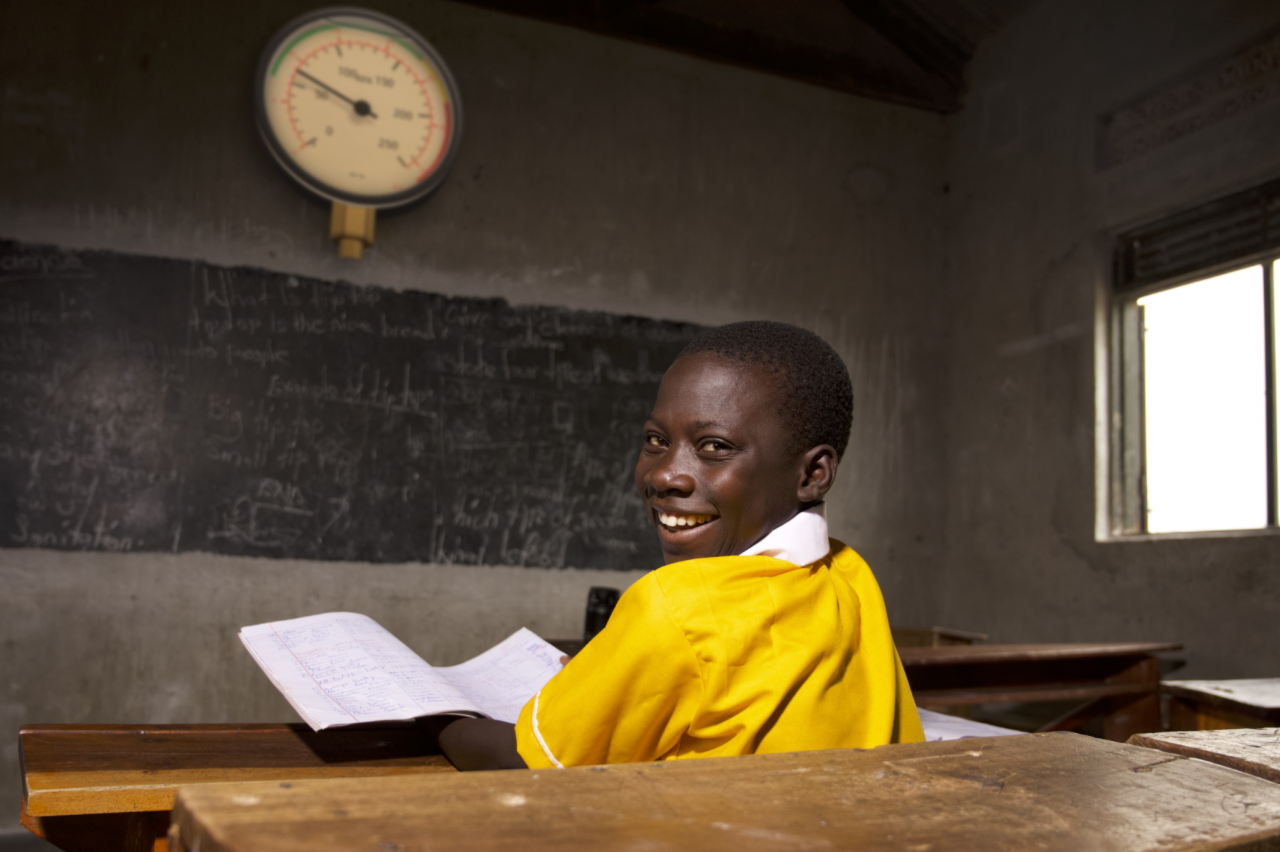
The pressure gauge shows 60kPa
